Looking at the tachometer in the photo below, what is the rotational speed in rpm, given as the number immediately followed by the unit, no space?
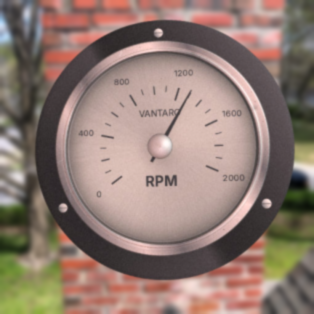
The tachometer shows 1300rpm
